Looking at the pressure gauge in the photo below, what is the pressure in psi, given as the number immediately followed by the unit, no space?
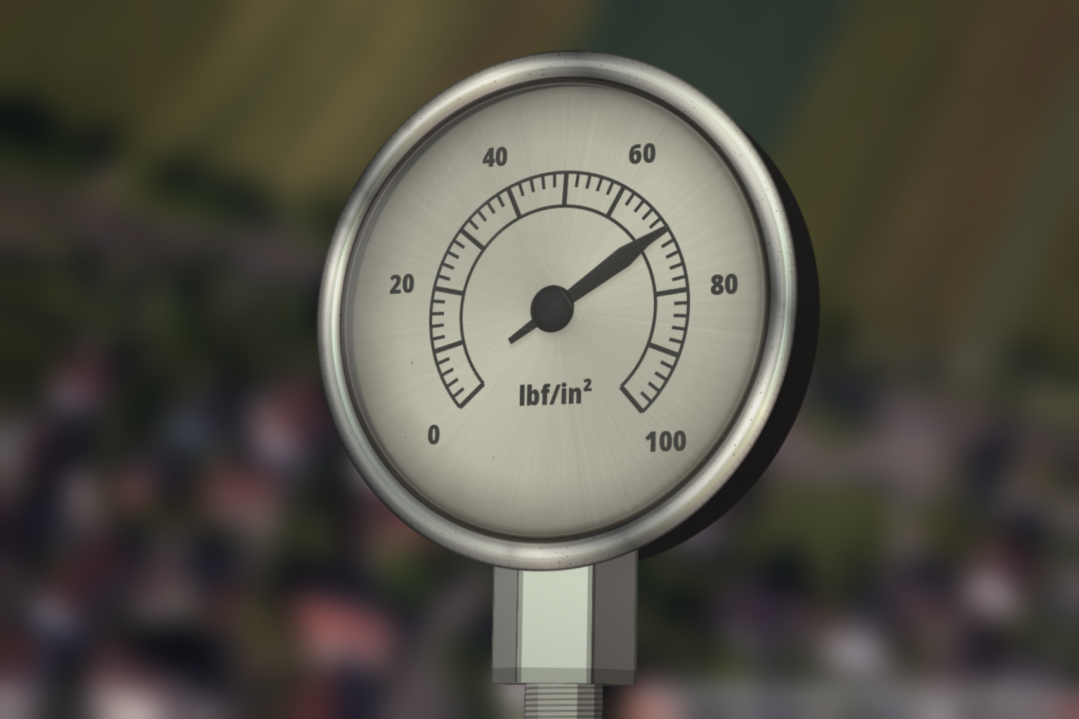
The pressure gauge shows 70psi
